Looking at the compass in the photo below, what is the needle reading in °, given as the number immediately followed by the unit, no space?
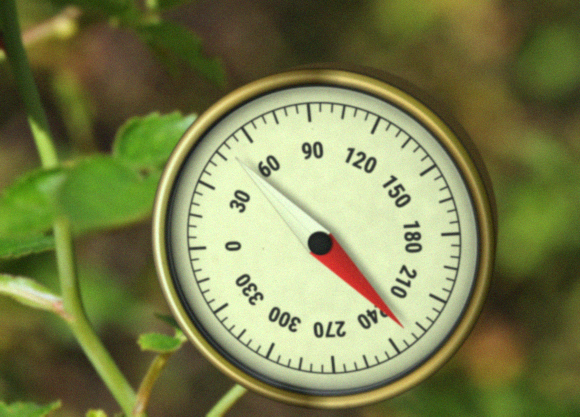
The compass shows 230°
